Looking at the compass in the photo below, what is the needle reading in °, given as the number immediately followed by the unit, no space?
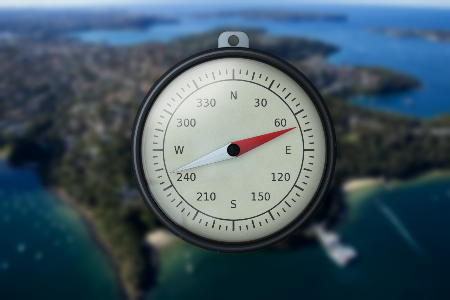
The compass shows 70°
